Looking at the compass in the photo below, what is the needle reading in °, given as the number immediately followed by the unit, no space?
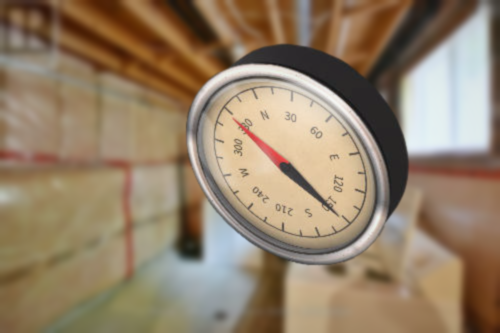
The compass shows 330°
